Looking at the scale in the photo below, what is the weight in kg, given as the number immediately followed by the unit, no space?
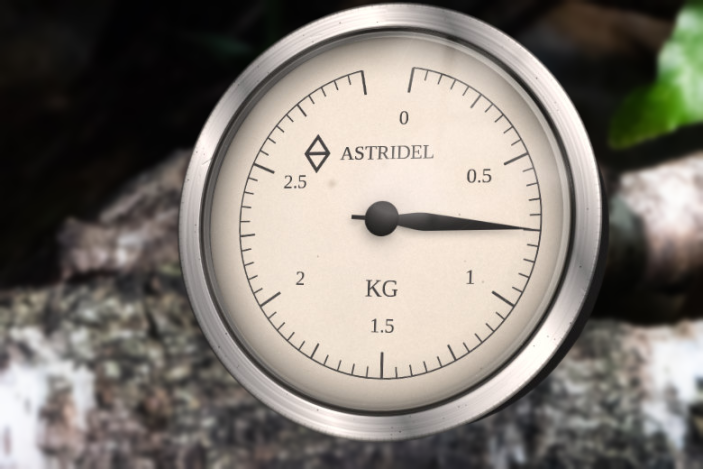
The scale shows 0.75kg
